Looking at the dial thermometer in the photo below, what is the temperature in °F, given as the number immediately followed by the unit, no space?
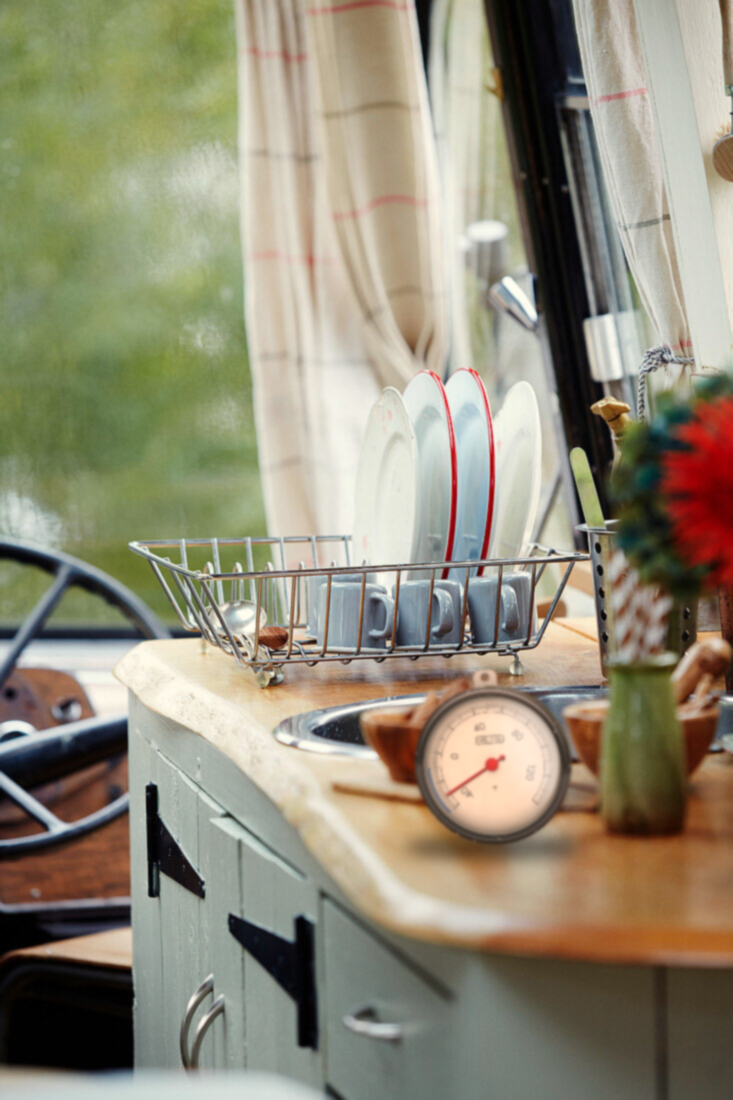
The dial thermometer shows -30°F
